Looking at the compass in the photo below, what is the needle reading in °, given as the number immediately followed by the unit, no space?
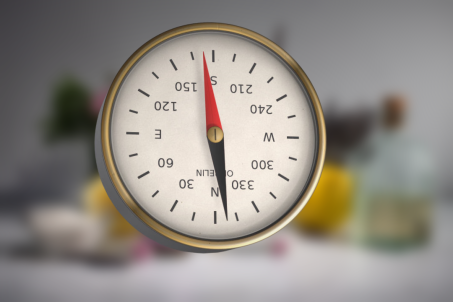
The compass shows 172.5°
